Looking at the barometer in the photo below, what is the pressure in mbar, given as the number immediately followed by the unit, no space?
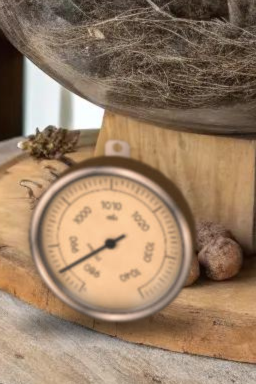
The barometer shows 985mbar
